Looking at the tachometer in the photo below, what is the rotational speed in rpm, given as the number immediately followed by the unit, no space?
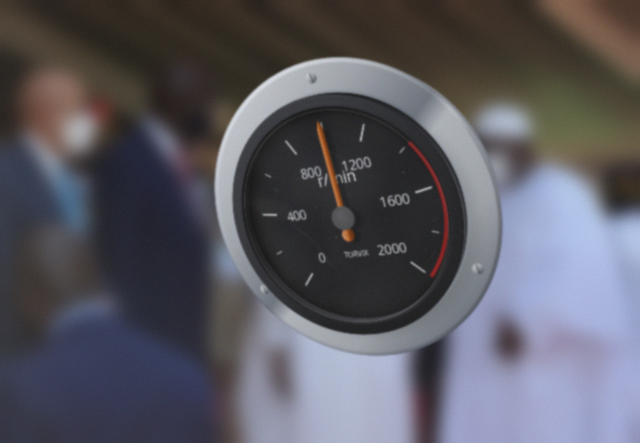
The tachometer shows 1000rpm
